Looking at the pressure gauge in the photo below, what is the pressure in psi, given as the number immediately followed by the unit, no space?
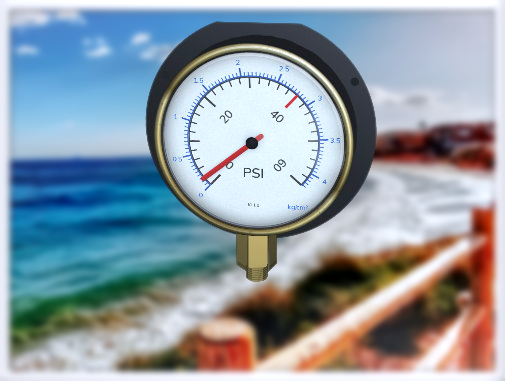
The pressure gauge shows 2psi
